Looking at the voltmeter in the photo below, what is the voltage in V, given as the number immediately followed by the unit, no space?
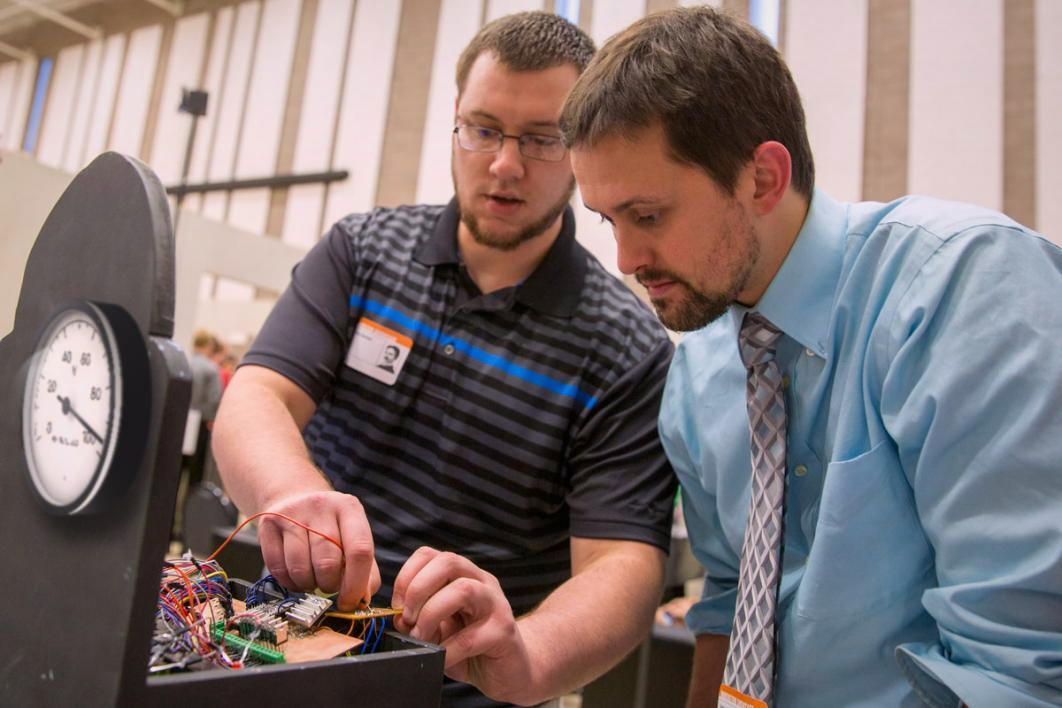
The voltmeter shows 95V
